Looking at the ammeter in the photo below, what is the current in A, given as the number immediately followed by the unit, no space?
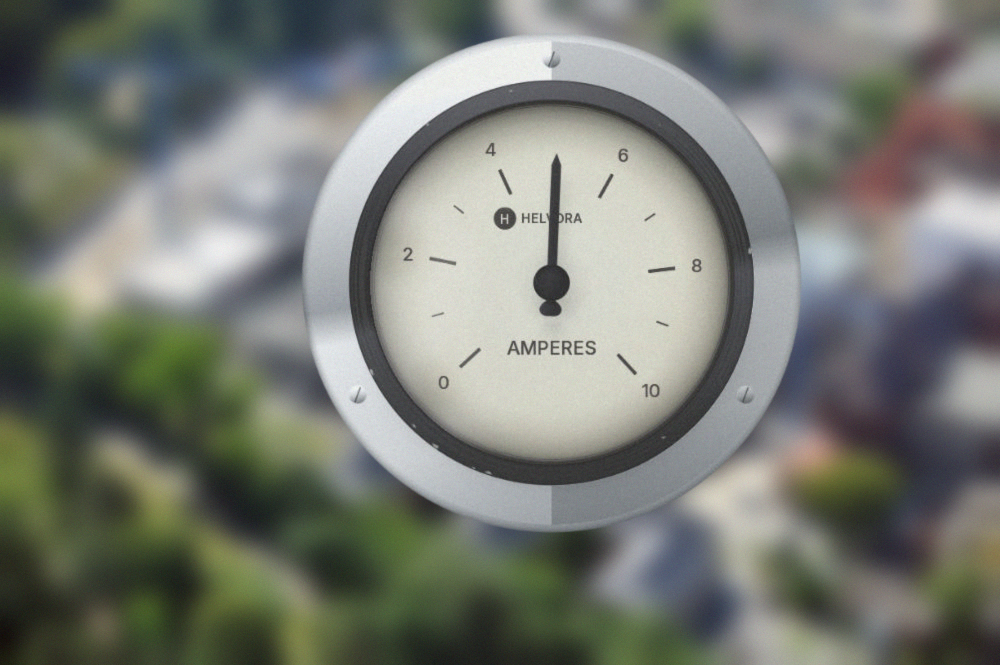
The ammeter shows 5A
